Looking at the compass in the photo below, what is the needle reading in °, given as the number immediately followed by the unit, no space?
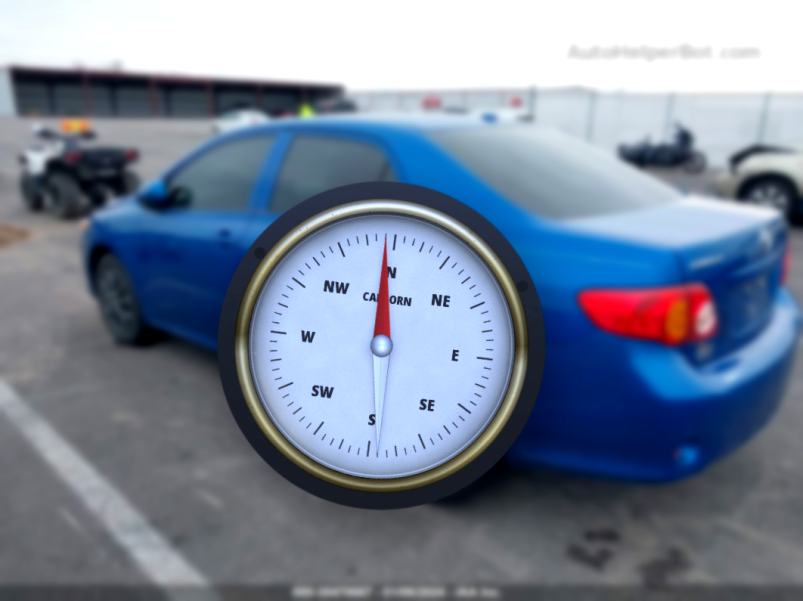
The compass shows 355°
